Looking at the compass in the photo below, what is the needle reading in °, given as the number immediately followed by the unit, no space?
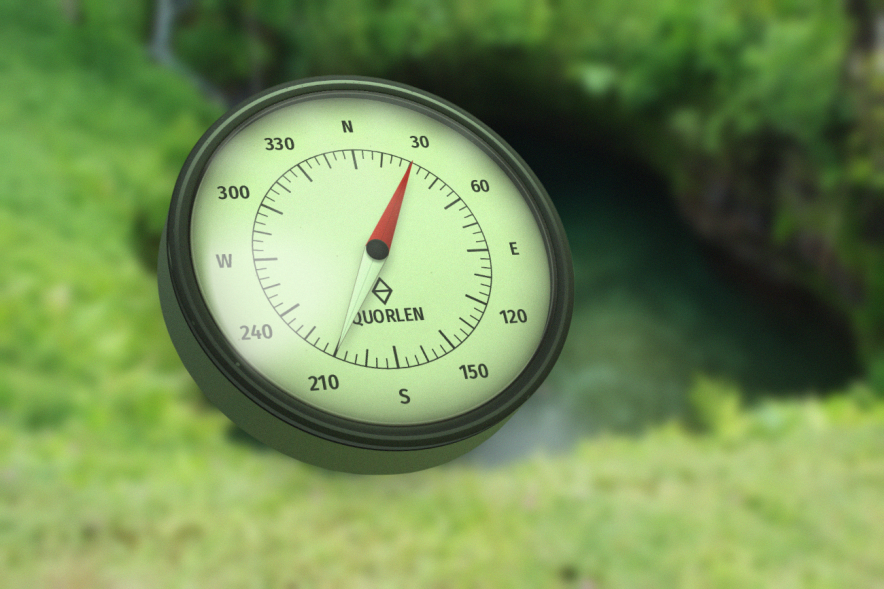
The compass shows 30°
